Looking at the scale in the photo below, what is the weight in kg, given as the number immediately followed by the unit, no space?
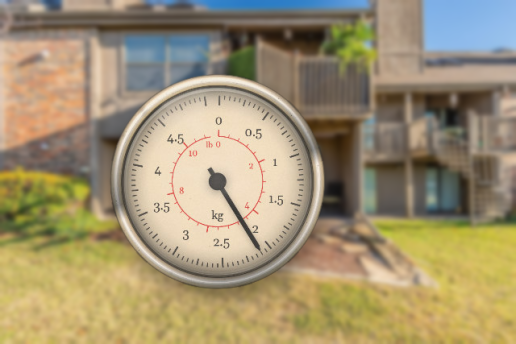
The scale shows 2.1kg
